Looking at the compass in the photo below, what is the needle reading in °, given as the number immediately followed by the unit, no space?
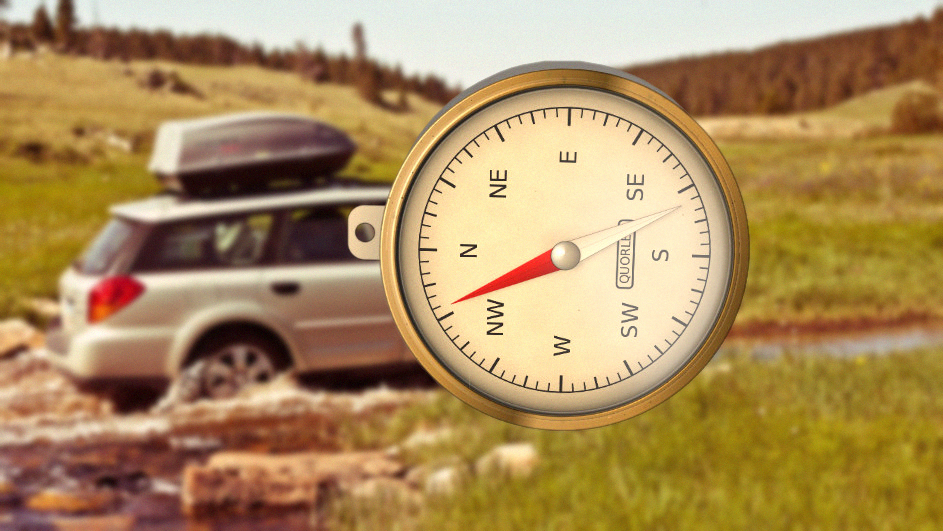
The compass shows 335°
